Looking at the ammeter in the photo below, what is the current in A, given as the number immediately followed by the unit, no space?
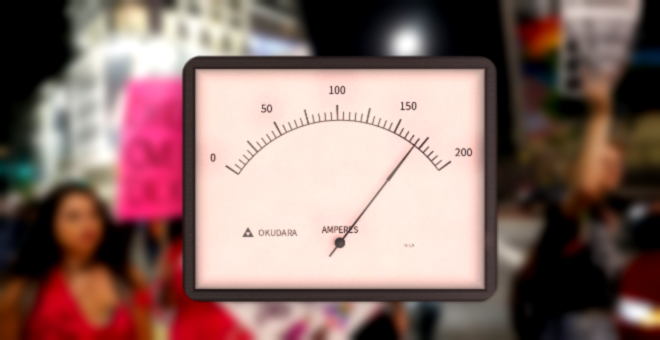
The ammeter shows 170A
